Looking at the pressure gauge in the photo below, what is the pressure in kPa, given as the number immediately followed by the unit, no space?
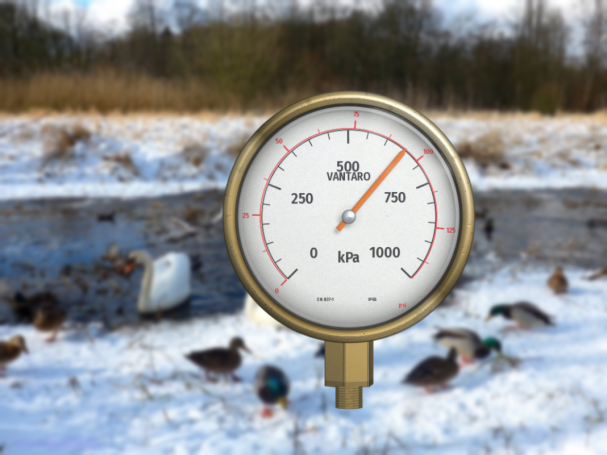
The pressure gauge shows 650kPa
